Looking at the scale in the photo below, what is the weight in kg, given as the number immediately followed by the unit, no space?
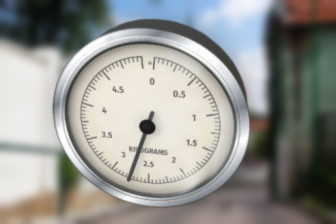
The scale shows 2.75kg
